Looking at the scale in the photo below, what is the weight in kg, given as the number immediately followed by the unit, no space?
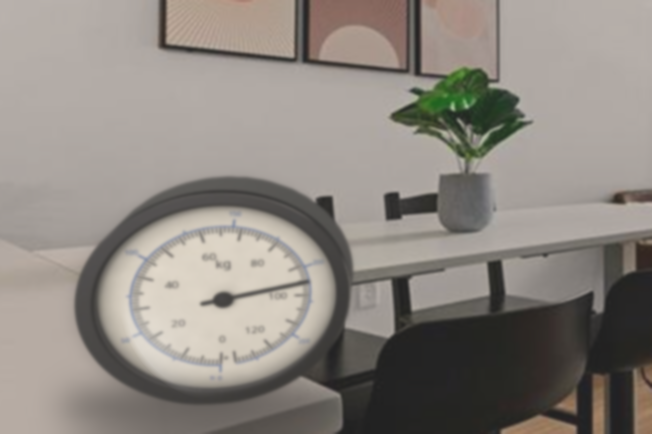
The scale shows 95kg
